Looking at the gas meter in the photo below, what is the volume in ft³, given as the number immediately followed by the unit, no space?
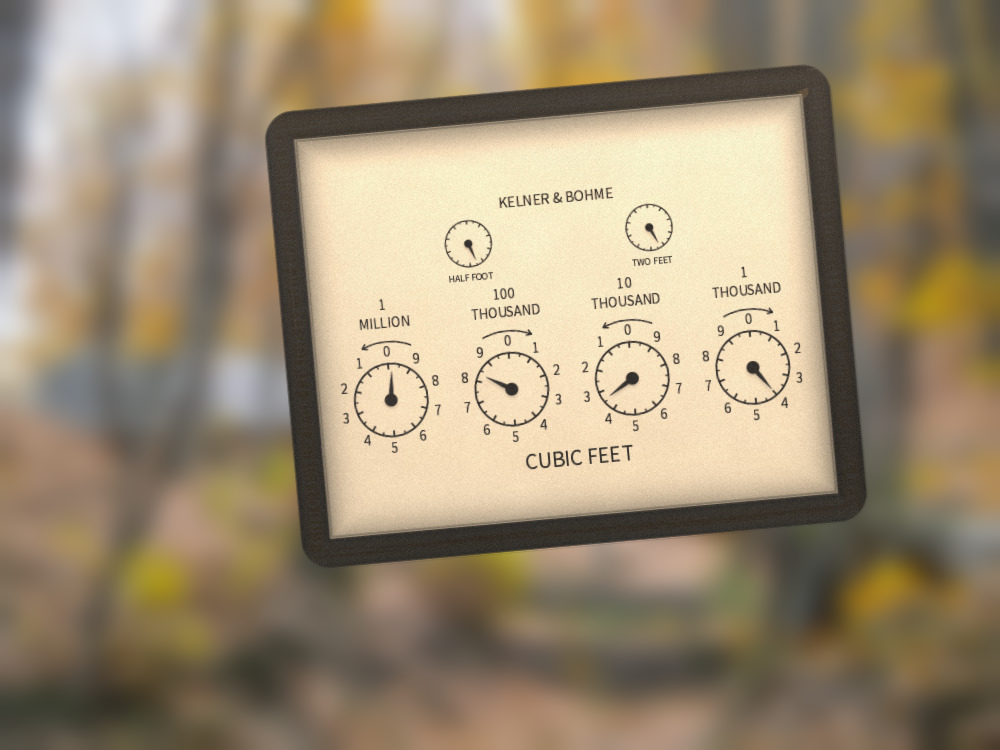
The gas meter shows 983400ft³
